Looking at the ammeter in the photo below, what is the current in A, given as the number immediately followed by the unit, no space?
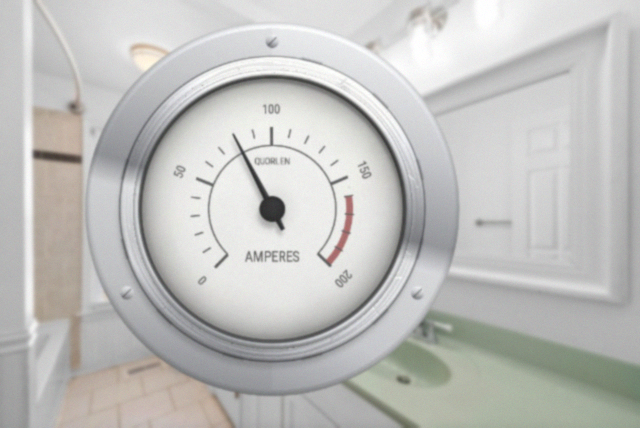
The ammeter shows 80A
